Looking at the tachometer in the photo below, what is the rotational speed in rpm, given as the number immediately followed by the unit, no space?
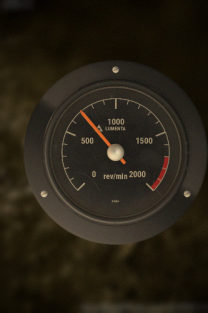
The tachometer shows 700rpm
